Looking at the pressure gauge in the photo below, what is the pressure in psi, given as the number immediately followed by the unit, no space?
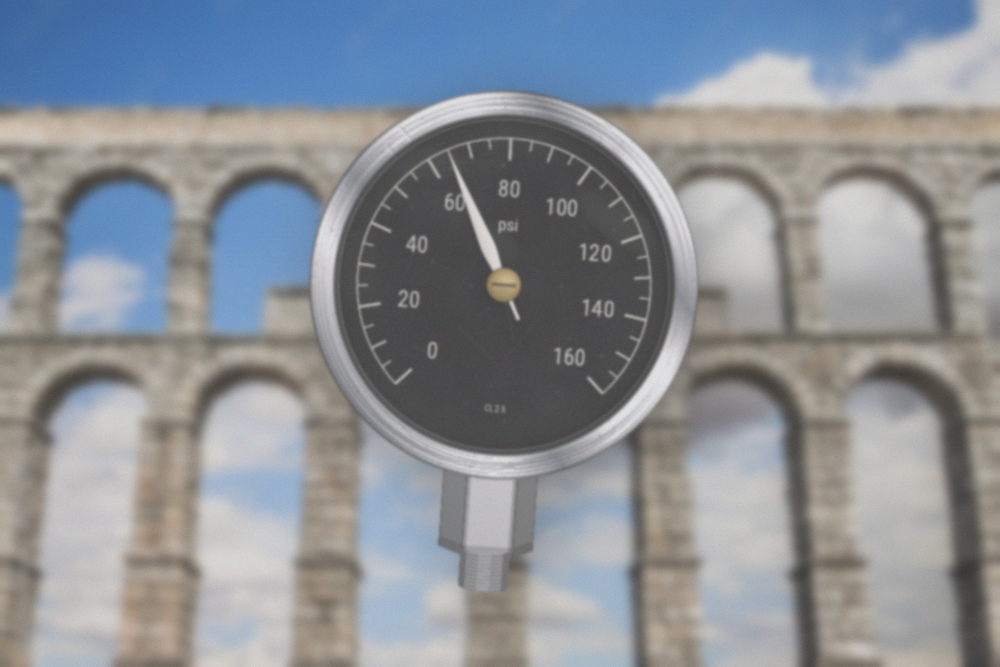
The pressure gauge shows 65psi
